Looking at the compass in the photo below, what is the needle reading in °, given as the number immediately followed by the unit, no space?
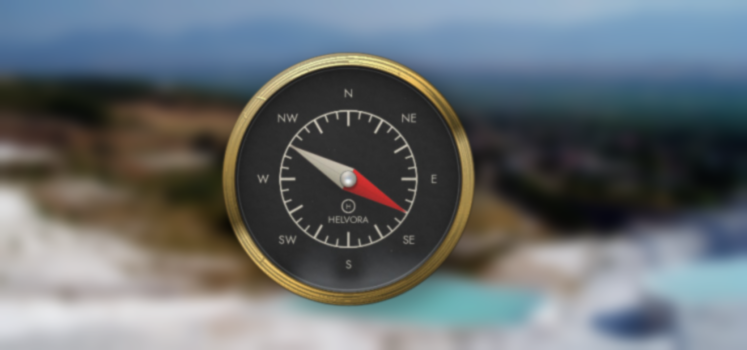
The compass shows 120°
